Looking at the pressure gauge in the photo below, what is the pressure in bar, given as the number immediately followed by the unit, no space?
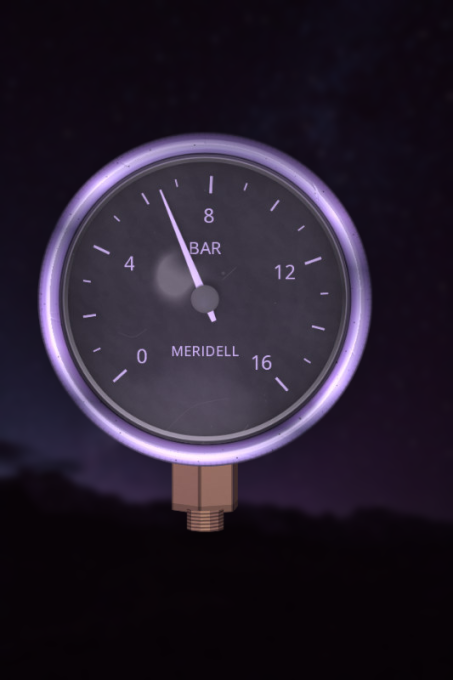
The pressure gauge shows 6.5bar
